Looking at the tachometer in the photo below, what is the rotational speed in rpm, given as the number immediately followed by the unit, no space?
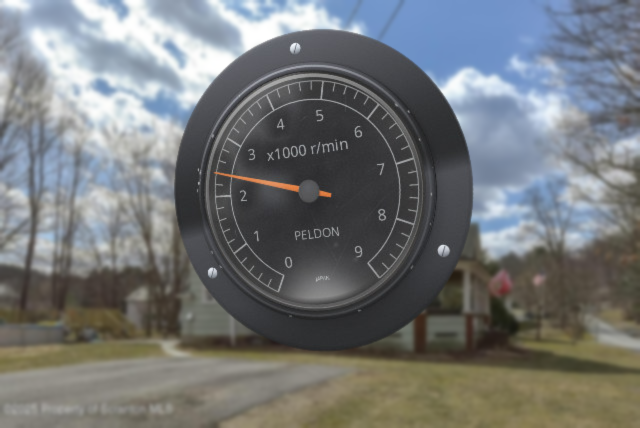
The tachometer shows 2400rpm
